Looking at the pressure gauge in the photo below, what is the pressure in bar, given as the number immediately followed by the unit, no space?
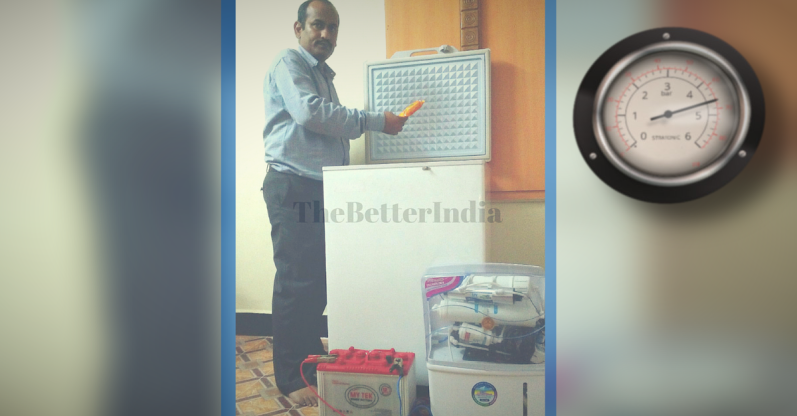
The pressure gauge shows 4.6bar
